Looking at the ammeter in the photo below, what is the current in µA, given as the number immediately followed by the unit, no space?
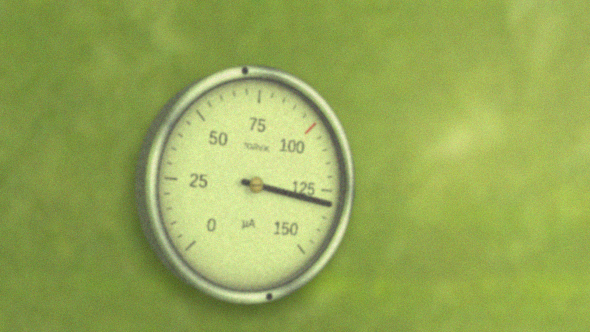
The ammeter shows 130µA
